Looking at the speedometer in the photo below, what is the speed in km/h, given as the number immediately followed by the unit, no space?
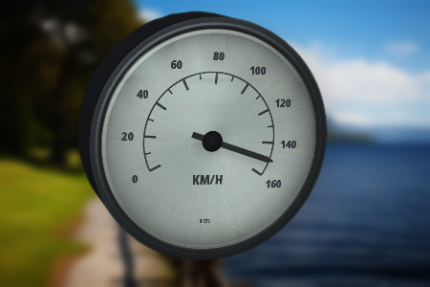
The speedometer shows 150km/h
